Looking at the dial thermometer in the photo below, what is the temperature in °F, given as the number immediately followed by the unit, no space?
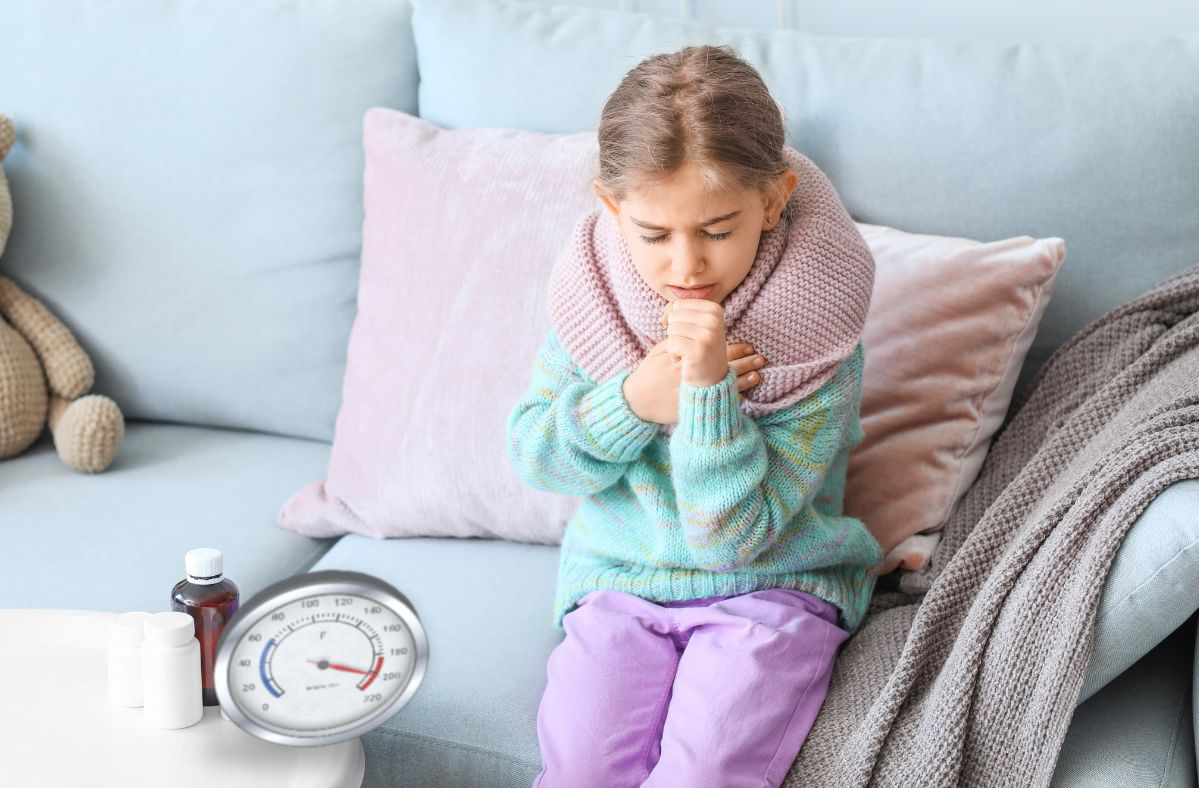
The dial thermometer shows 200°F
